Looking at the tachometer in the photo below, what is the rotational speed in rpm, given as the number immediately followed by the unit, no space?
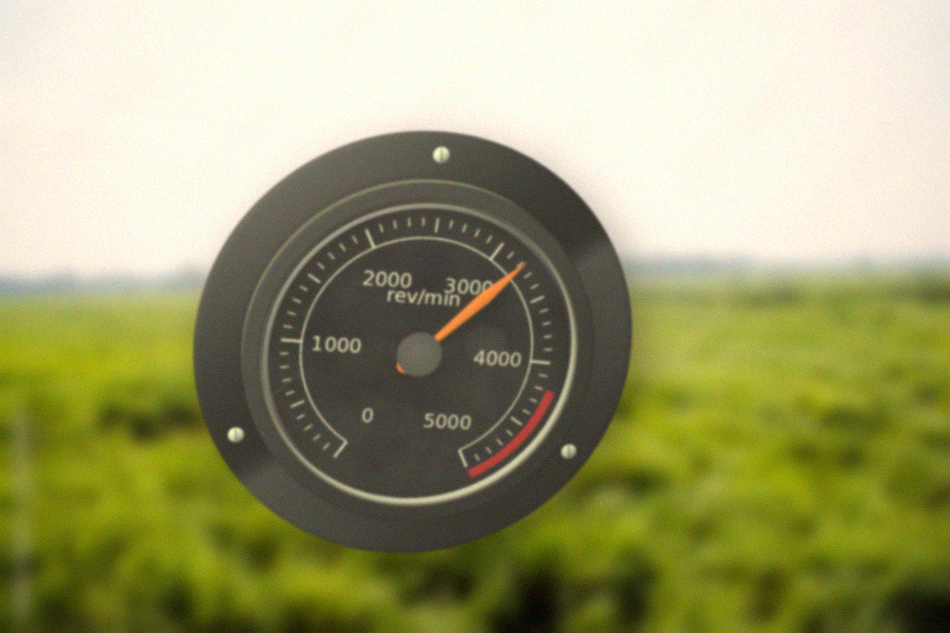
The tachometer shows 3200rpm
